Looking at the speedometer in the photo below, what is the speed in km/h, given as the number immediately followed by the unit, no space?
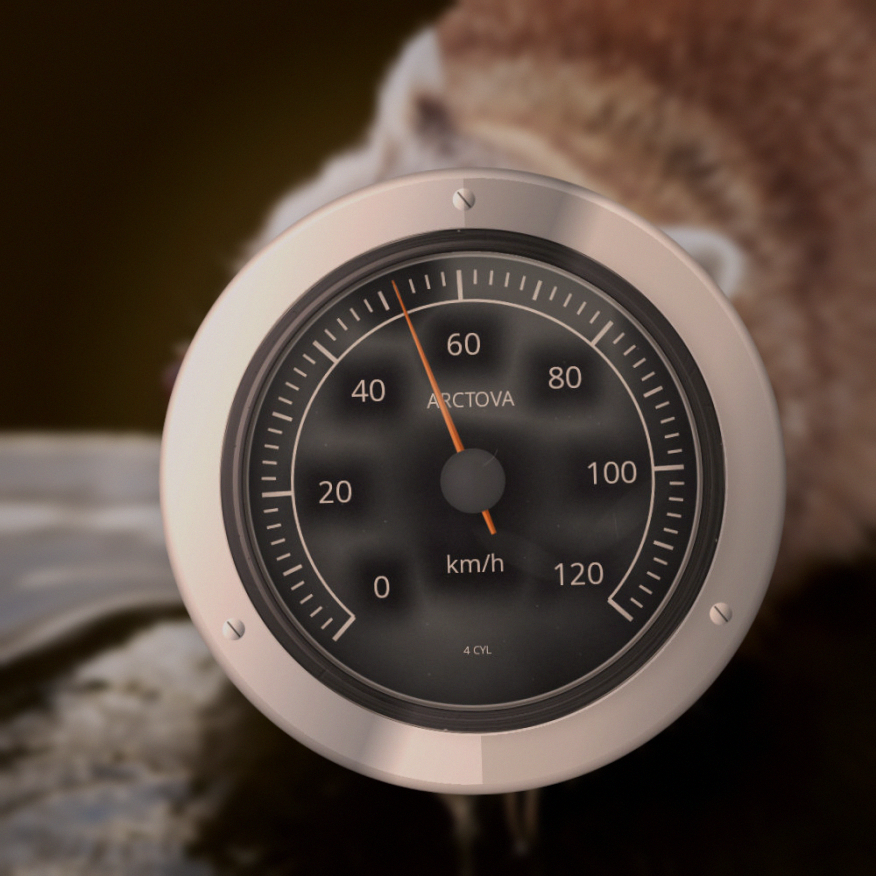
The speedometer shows 52km/h
